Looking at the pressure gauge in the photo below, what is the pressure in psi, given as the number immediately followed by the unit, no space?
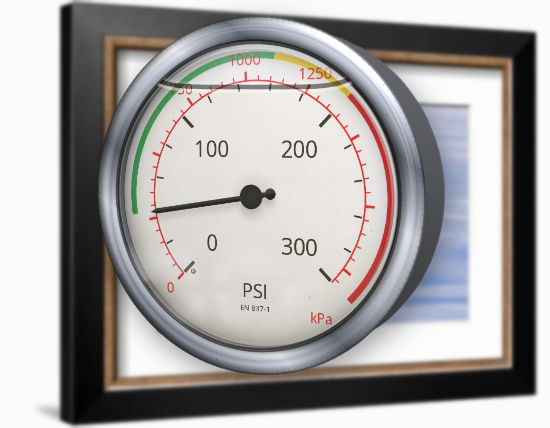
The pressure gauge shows 40psi
